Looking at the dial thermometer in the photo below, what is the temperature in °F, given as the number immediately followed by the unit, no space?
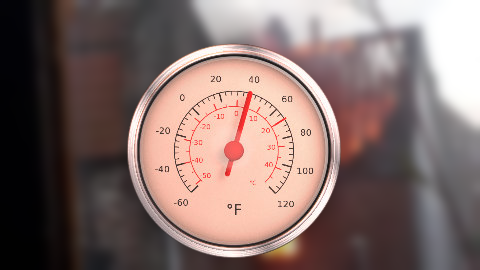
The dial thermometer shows 40°F
